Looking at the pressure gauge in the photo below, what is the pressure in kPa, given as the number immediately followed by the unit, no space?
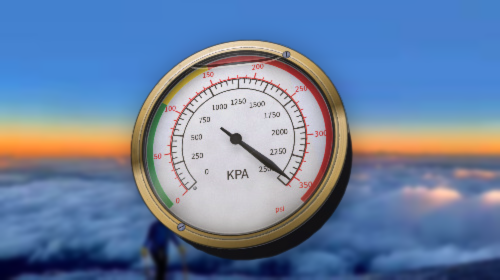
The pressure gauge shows 2450kPa
